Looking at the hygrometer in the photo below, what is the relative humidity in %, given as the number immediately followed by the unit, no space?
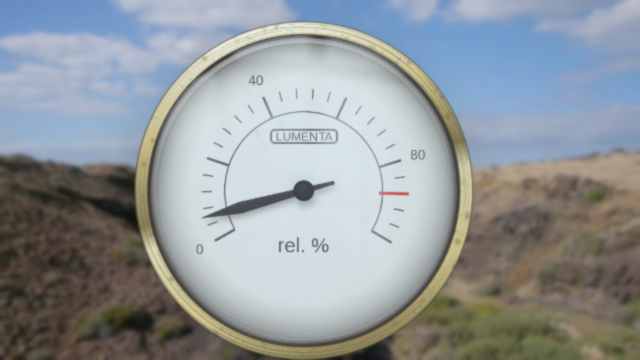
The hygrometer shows 6%
